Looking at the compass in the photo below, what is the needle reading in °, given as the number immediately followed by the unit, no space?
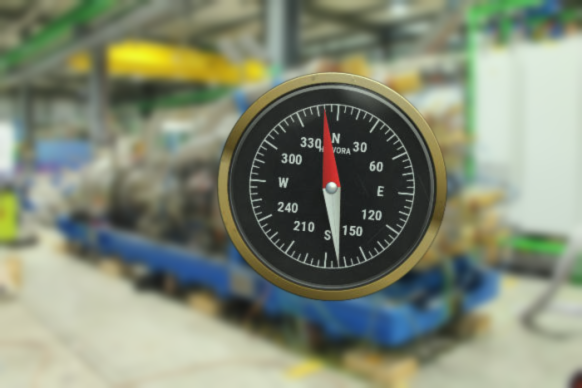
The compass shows 350°
